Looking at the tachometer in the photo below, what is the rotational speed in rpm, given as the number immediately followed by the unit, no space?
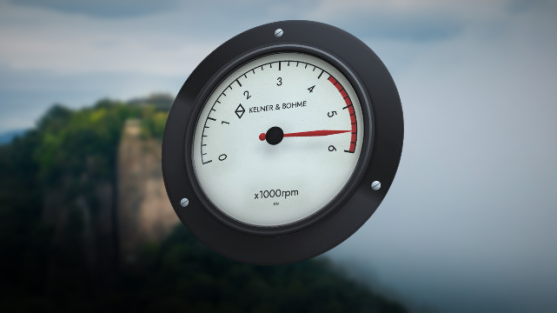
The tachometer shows 5600rpm
